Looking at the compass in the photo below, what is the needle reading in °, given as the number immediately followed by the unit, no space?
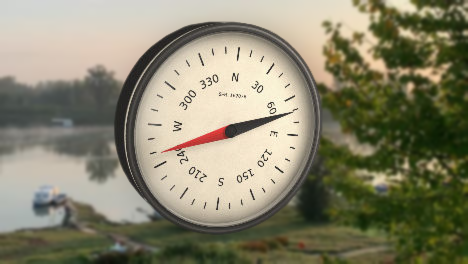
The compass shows 250°
